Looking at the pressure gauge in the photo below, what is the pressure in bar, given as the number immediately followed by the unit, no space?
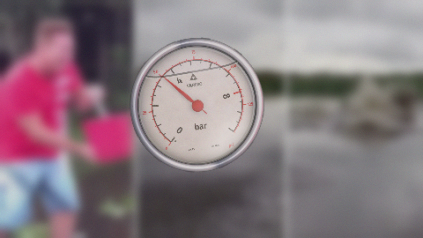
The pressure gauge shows 3.5bar
